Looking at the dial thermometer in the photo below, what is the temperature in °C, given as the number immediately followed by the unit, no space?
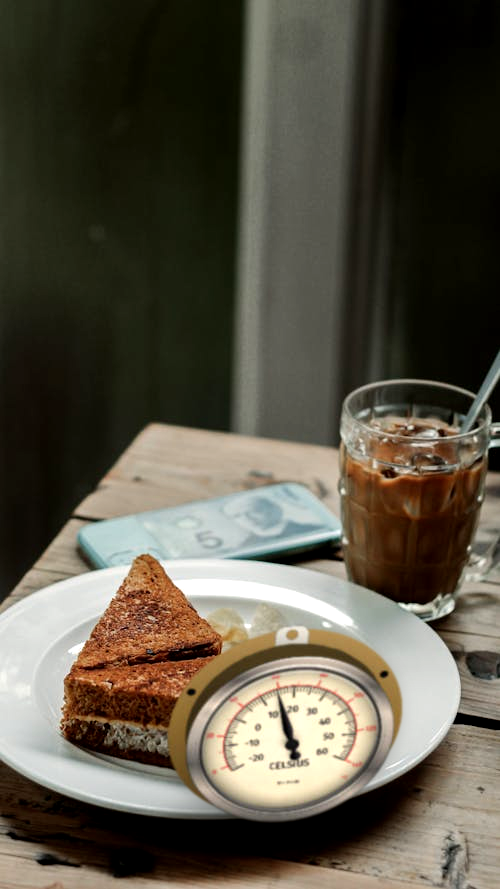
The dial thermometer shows 15°C
